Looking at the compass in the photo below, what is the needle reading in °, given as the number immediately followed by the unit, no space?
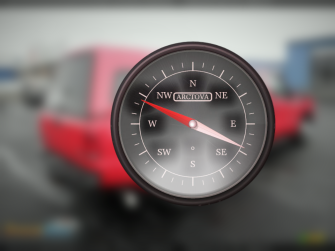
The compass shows 295°
